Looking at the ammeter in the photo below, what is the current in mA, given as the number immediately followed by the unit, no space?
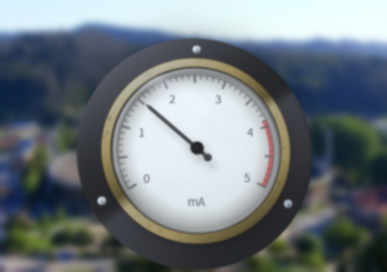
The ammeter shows 1.5mA
